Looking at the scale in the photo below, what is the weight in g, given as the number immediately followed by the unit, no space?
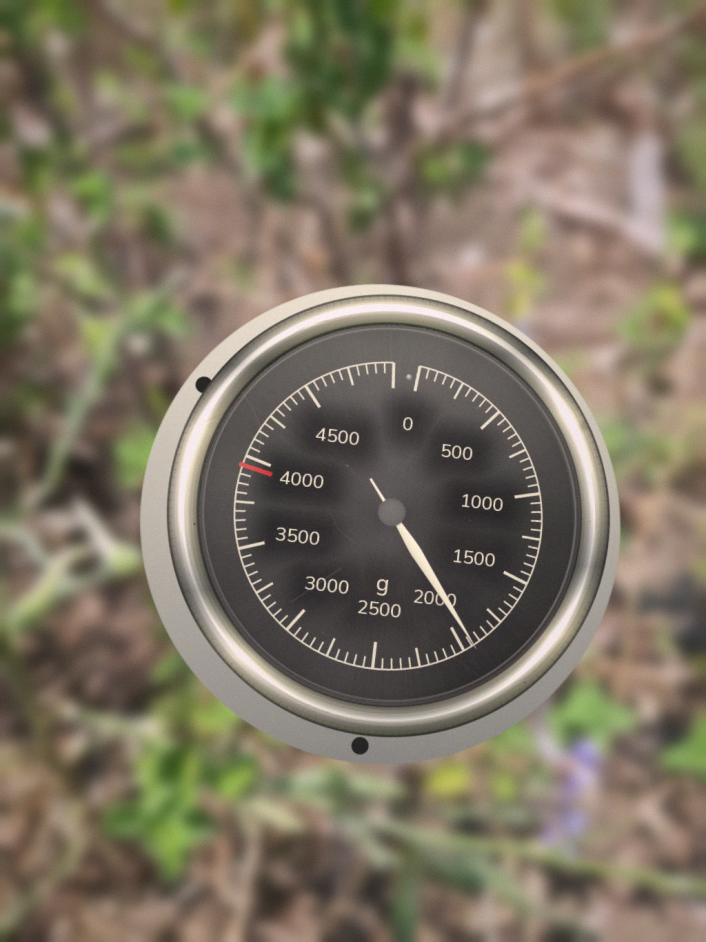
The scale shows 1950g
